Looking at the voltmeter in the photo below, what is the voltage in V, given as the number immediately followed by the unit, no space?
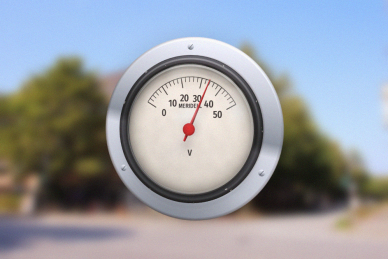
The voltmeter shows 34V
